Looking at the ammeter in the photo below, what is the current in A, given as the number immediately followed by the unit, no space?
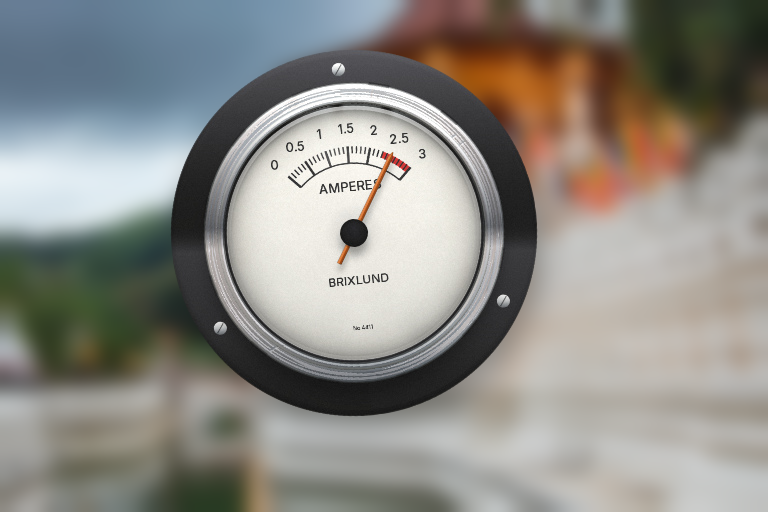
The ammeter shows 2.5A
